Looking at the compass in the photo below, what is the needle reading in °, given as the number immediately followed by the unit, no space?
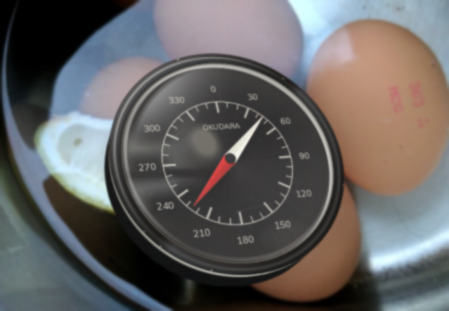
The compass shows 225°
